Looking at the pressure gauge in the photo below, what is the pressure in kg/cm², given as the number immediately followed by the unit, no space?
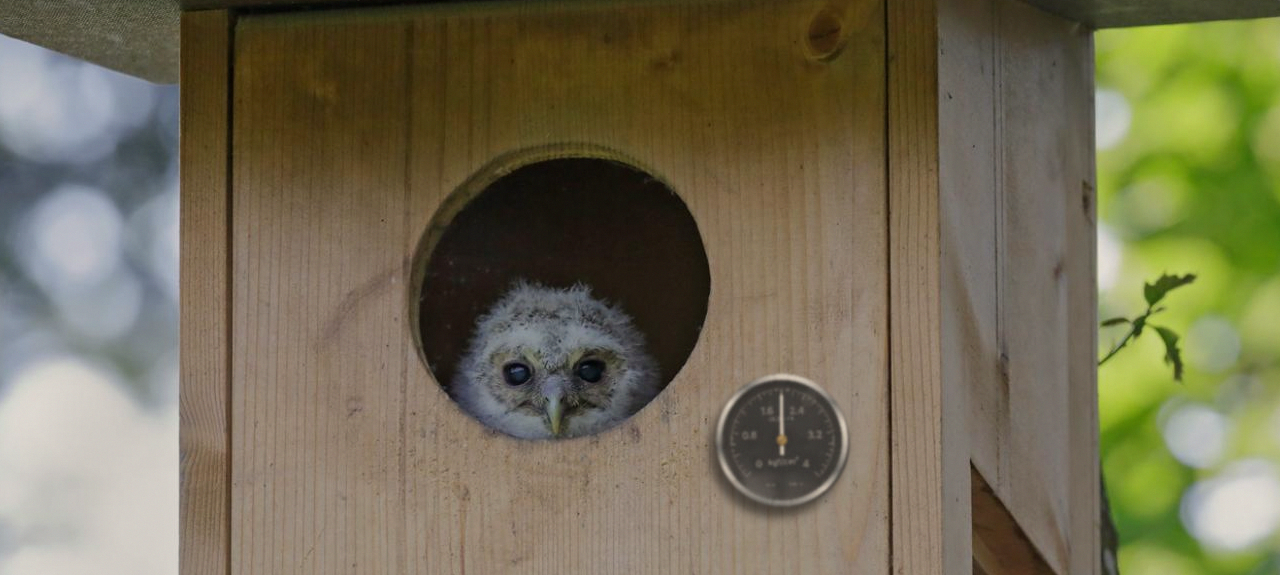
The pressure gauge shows 2kg/cm²
